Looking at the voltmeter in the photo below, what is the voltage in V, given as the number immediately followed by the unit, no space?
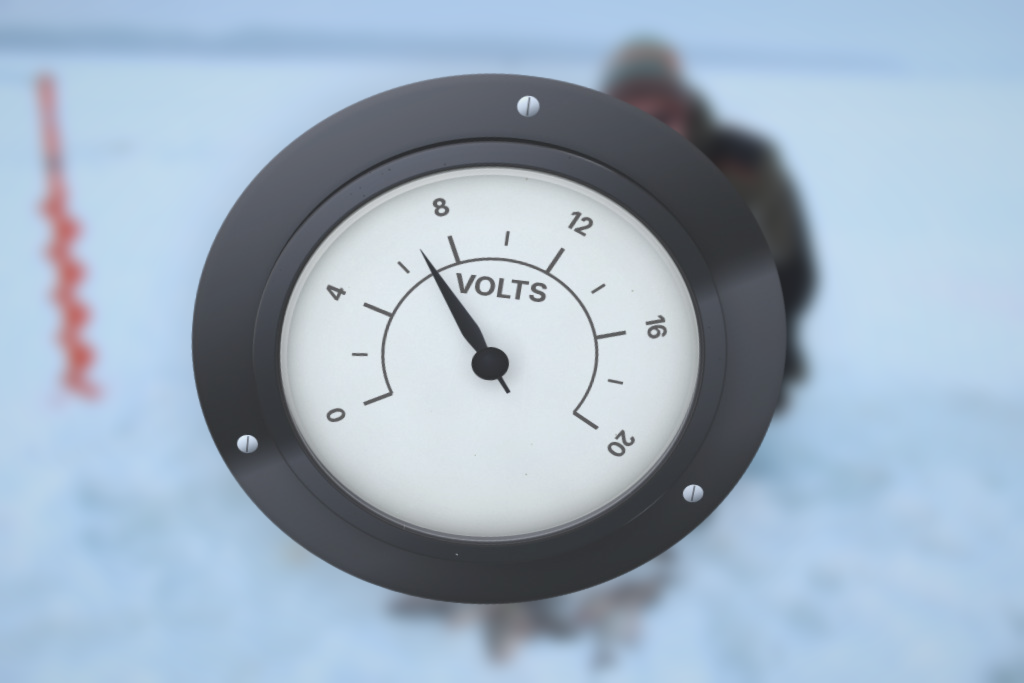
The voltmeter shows 7V
